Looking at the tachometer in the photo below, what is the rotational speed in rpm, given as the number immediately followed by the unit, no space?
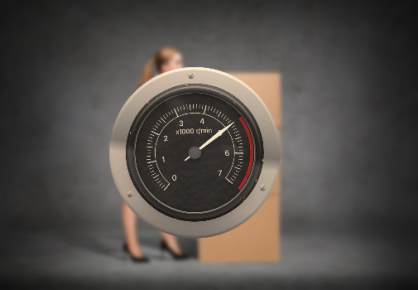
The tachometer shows 5000rpm
